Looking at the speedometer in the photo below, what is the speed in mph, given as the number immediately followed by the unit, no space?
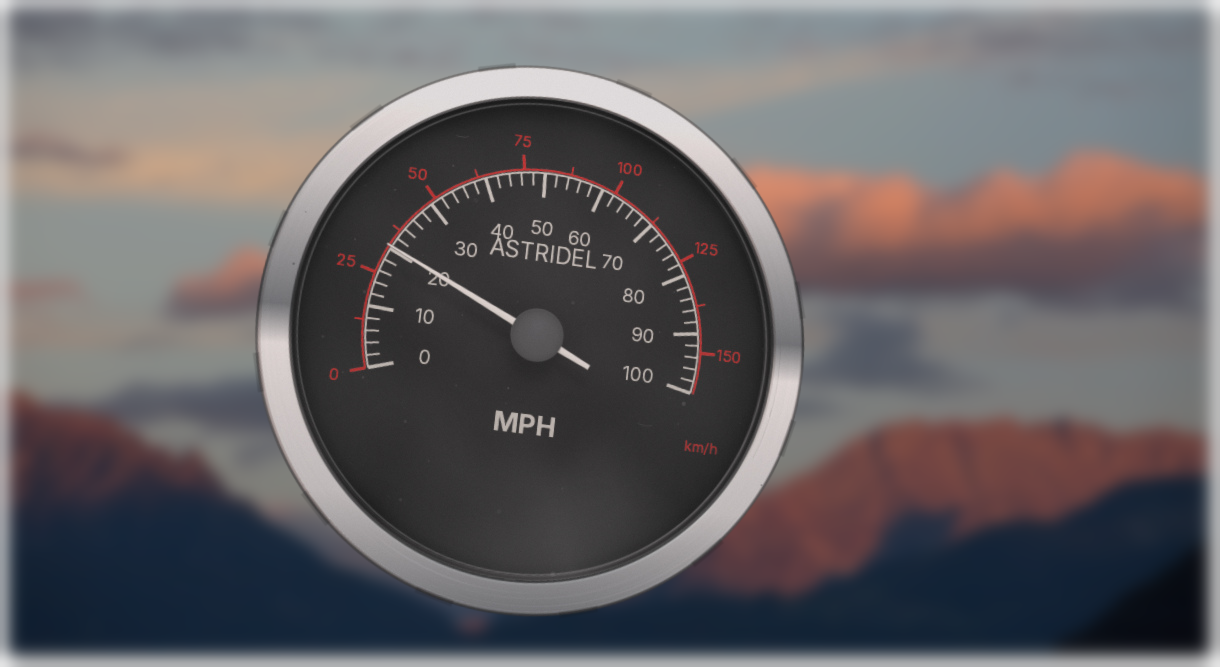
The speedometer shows 20mph
